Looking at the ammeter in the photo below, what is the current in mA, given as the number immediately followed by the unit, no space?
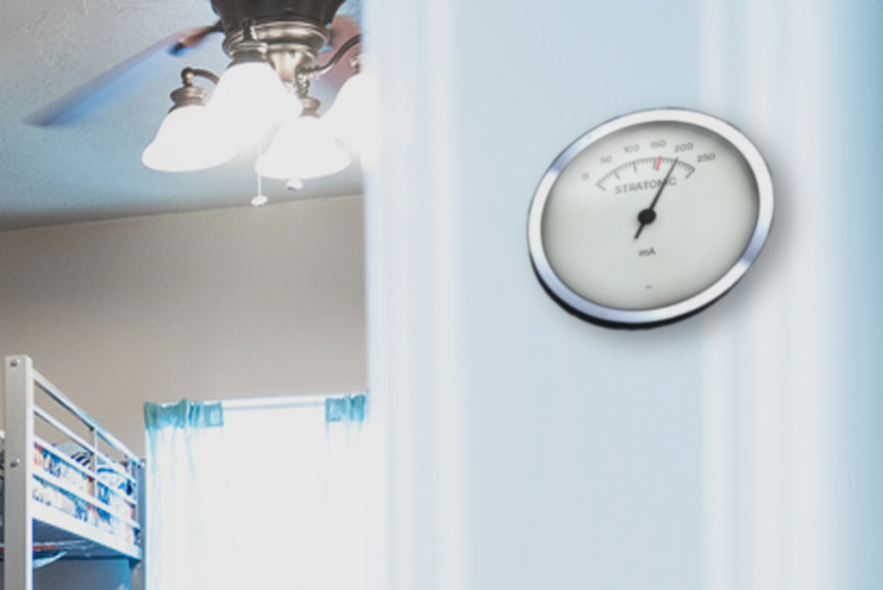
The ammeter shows 200mA
